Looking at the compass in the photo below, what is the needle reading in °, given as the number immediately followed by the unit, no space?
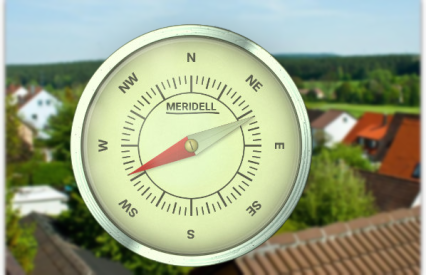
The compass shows 245°
